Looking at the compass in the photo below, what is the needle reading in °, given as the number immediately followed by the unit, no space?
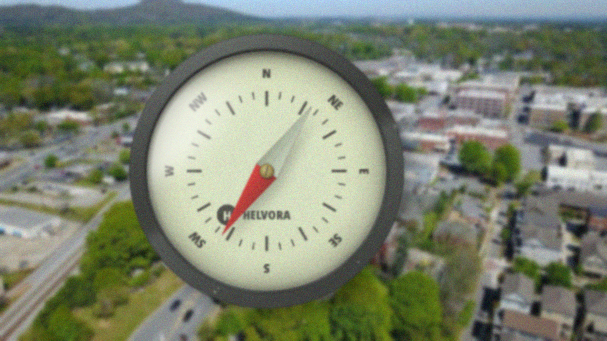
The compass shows 215°
